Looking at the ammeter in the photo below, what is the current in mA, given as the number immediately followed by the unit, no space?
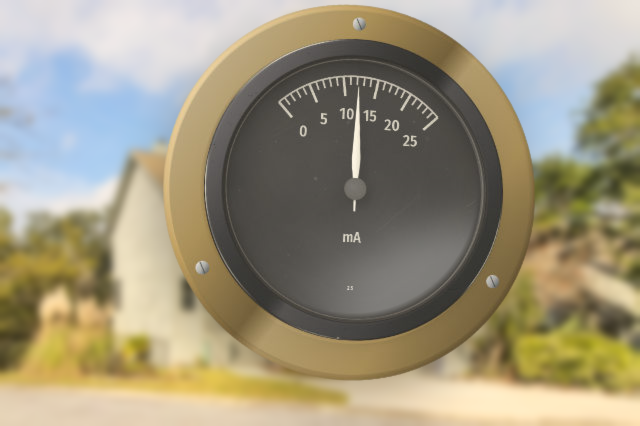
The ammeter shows 12mA
